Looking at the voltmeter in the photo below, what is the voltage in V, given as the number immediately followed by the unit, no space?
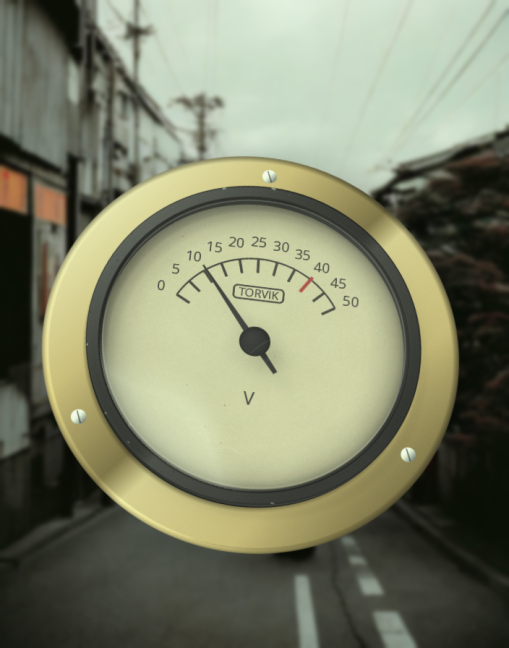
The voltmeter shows 10V
